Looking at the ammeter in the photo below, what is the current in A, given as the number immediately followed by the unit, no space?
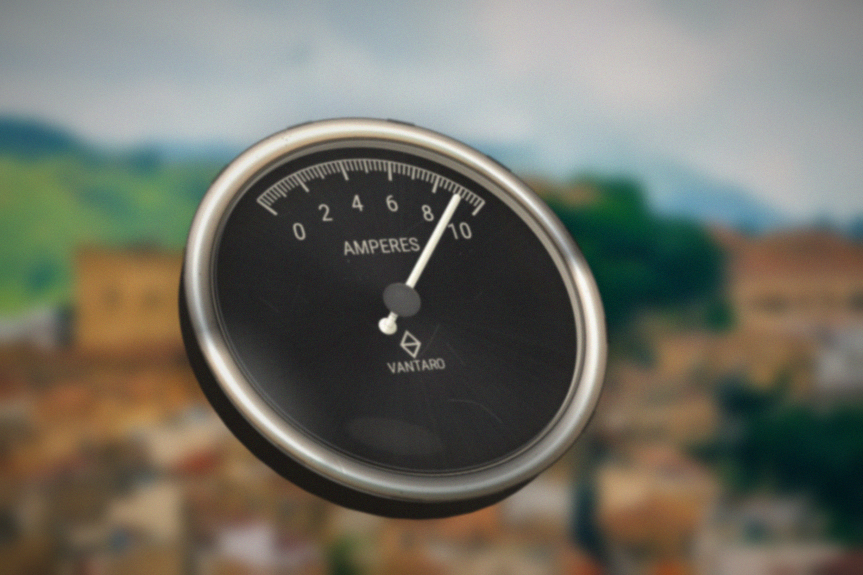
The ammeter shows 9A
